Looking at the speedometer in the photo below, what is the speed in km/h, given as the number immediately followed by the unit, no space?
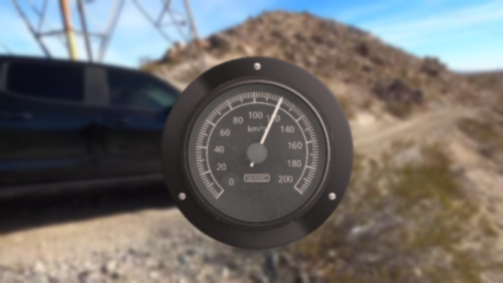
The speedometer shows 120km/h
